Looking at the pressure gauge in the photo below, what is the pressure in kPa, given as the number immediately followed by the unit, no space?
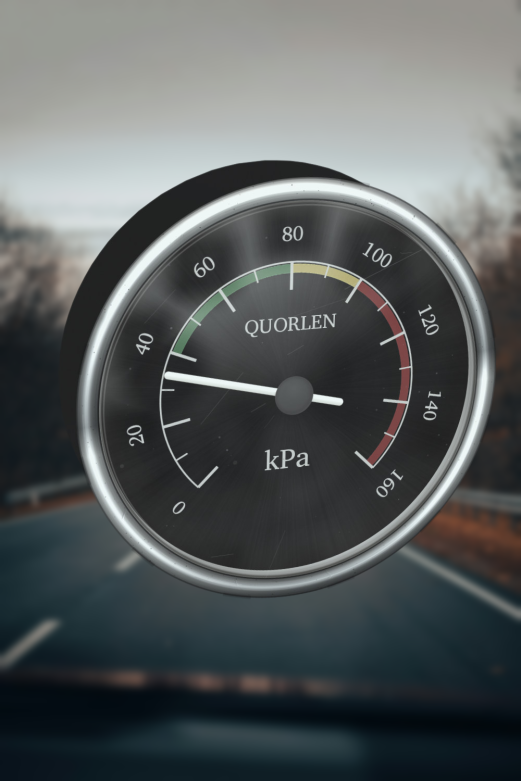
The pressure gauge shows 35kPa
